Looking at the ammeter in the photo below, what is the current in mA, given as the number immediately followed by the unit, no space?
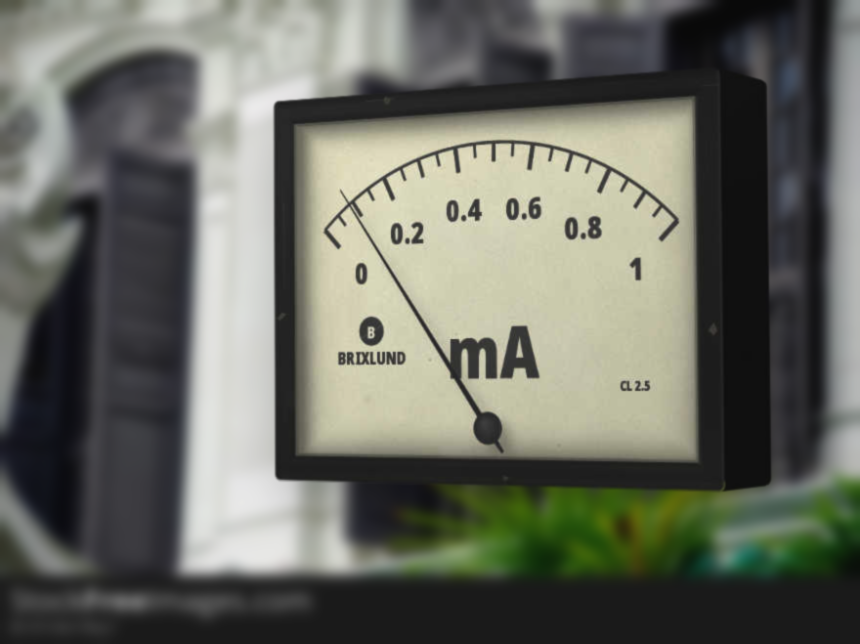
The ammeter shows 0.1mA
